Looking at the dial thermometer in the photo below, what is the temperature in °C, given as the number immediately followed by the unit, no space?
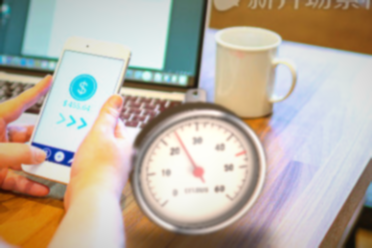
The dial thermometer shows 24°C
